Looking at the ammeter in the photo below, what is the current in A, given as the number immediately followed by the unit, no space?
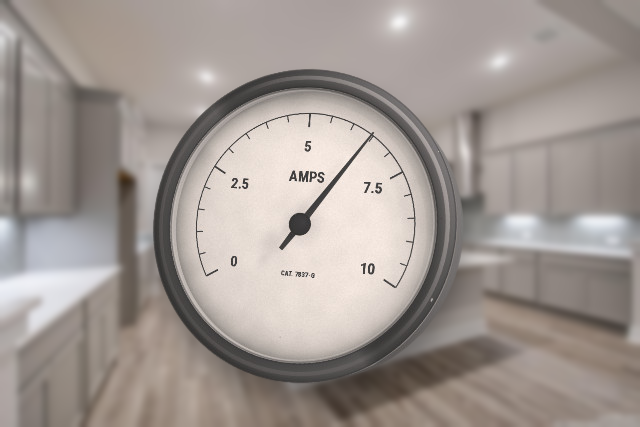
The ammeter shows 6.5A
